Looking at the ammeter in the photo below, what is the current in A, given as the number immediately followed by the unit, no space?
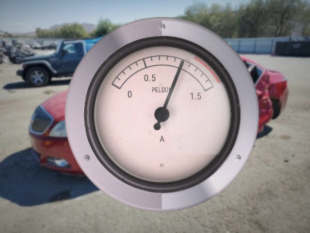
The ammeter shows 1A
